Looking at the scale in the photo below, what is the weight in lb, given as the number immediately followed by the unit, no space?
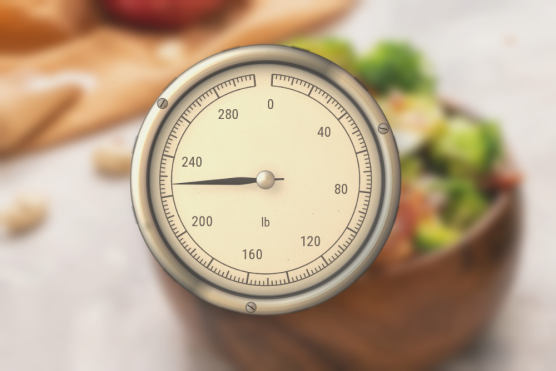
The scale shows 226lb
